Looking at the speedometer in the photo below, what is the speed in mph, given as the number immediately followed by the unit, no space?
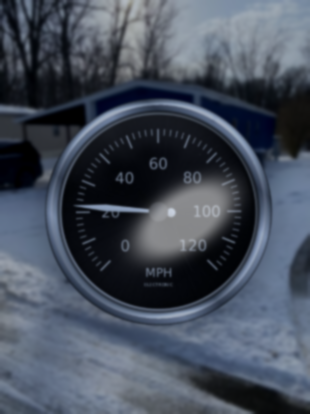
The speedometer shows 22mph
